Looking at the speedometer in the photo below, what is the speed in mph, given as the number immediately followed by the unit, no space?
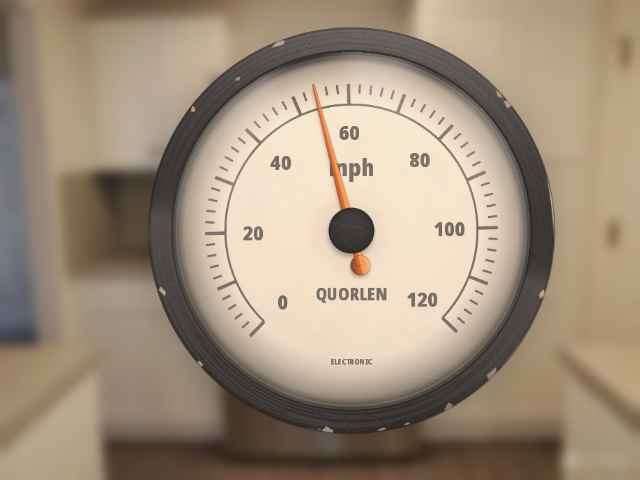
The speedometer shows 54mph
